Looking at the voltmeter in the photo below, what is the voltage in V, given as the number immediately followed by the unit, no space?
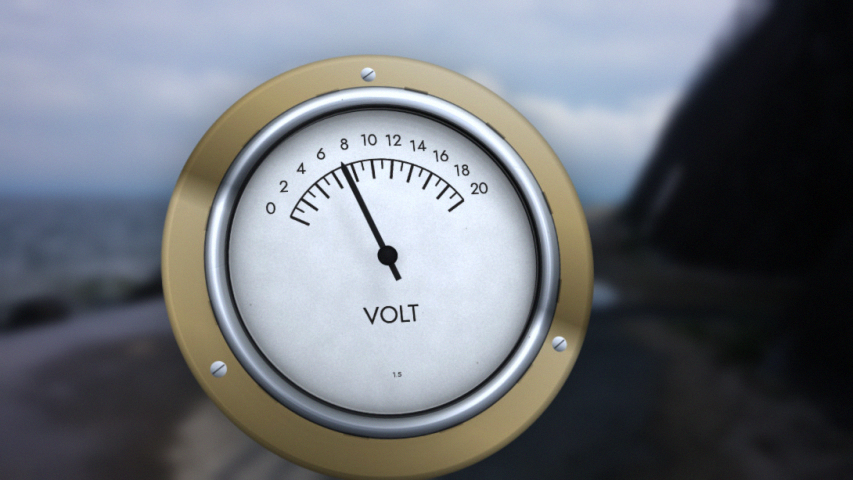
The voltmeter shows 7V
